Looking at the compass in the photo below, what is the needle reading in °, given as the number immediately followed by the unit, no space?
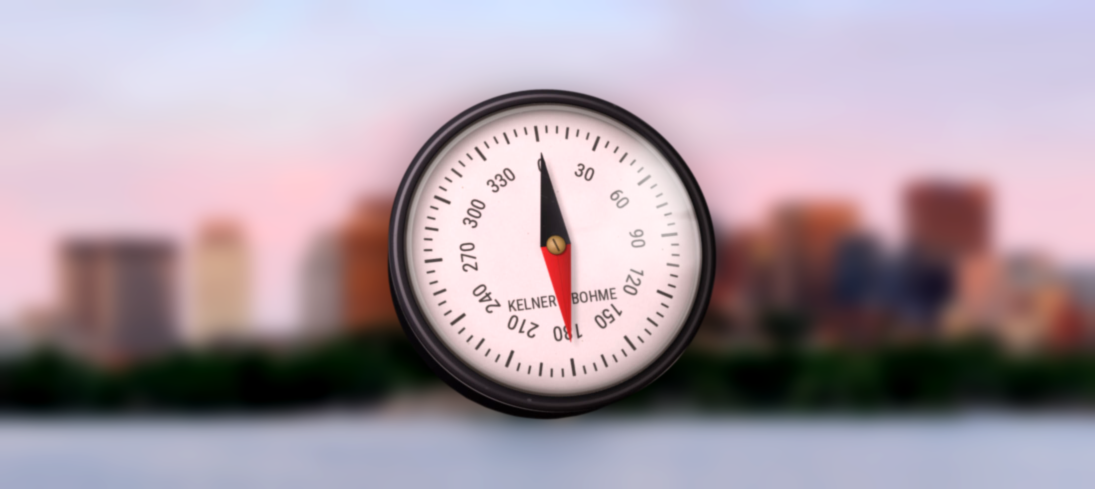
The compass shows 180°
